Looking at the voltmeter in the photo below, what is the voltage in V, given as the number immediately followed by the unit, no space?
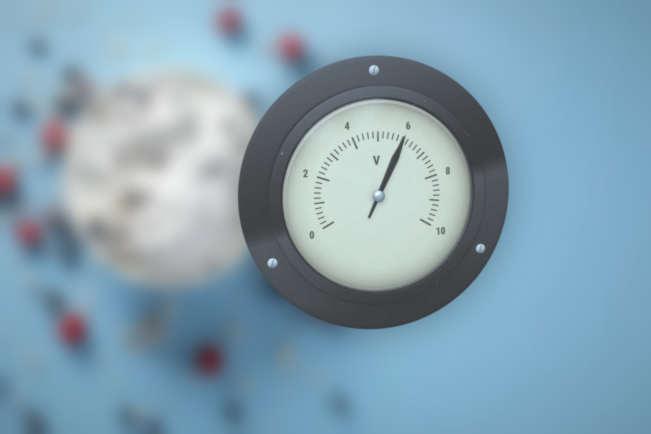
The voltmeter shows 6V
